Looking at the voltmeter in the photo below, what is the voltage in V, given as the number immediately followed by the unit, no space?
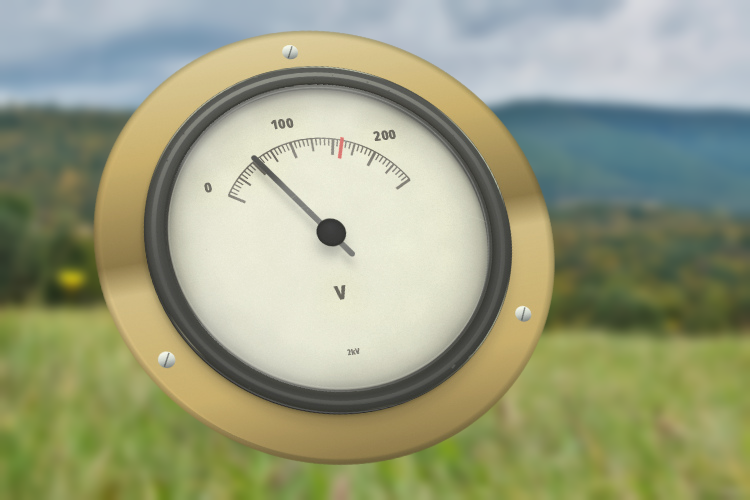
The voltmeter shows 50V
